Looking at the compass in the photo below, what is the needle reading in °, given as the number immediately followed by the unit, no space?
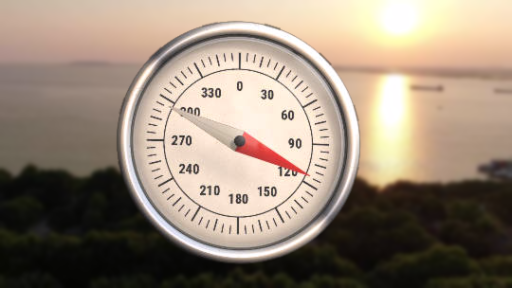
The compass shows 115°
